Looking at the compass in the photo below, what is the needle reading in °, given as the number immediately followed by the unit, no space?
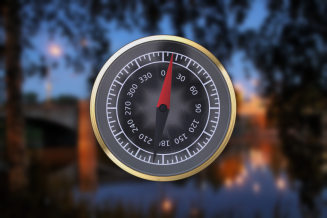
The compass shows 10°
